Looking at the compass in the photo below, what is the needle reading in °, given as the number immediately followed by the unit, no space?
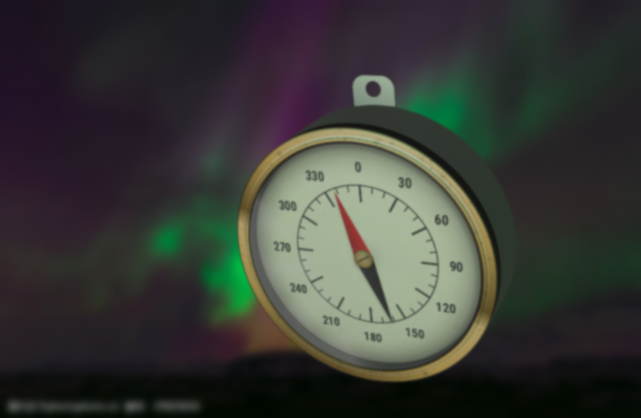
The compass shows 340°
